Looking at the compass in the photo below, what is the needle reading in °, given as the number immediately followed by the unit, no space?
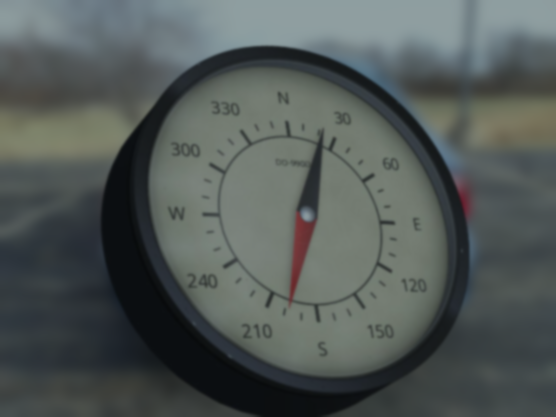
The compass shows 200°
